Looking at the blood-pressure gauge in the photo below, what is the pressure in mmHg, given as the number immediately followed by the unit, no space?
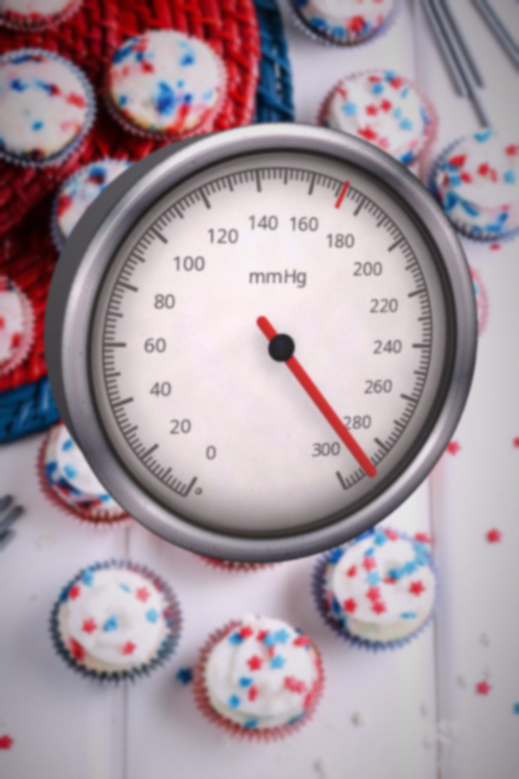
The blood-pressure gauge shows 290mmHg
